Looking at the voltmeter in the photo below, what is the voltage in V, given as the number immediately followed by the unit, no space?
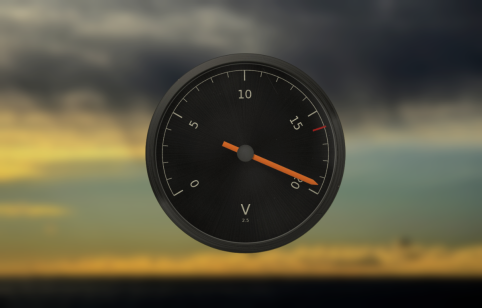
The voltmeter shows 19.5V
